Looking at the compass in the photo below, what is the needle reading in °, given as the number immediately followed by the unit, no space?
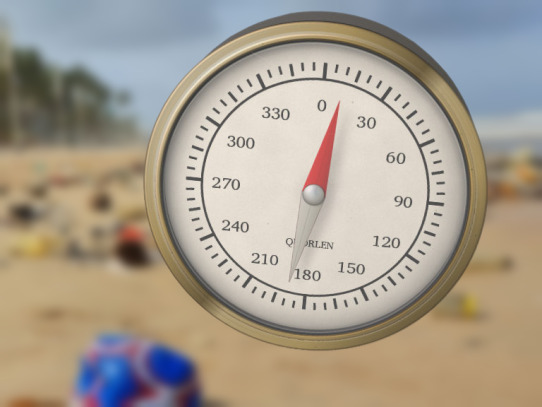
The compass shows 10°
